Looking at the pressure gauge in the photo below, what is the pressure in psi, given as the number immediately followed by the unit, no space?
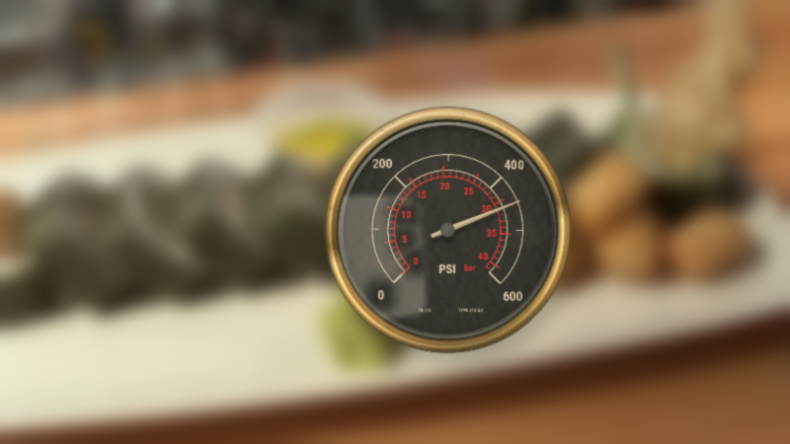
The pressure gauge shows 450psi
